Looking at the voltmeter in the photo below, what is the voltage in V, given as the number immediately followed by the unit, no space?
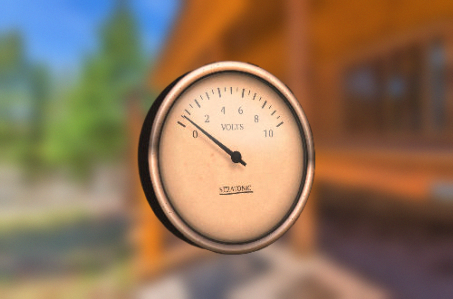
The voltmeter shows 0.5V
